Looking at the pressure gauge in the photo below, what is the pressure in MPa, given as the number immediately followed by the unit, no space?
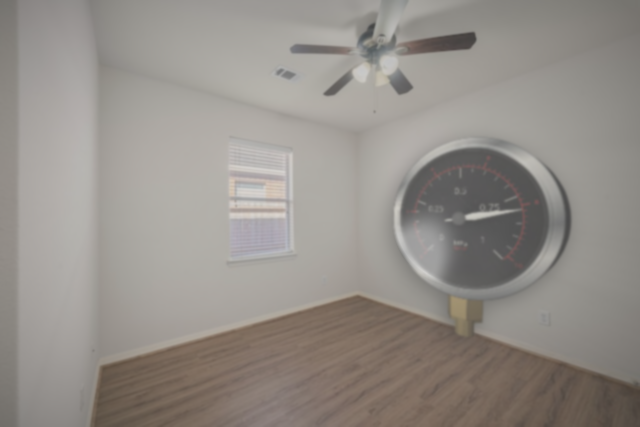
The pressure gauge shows 0.8MPa
